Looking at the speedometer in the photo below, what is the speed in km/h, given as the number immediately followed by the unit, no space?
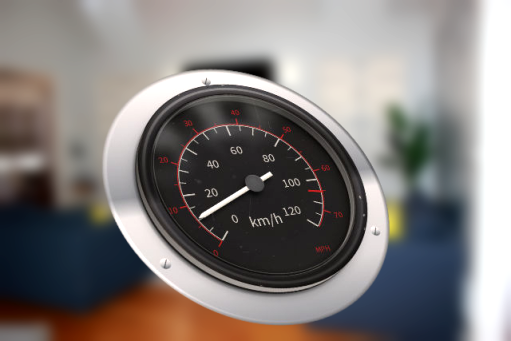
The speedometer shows 10km/h
